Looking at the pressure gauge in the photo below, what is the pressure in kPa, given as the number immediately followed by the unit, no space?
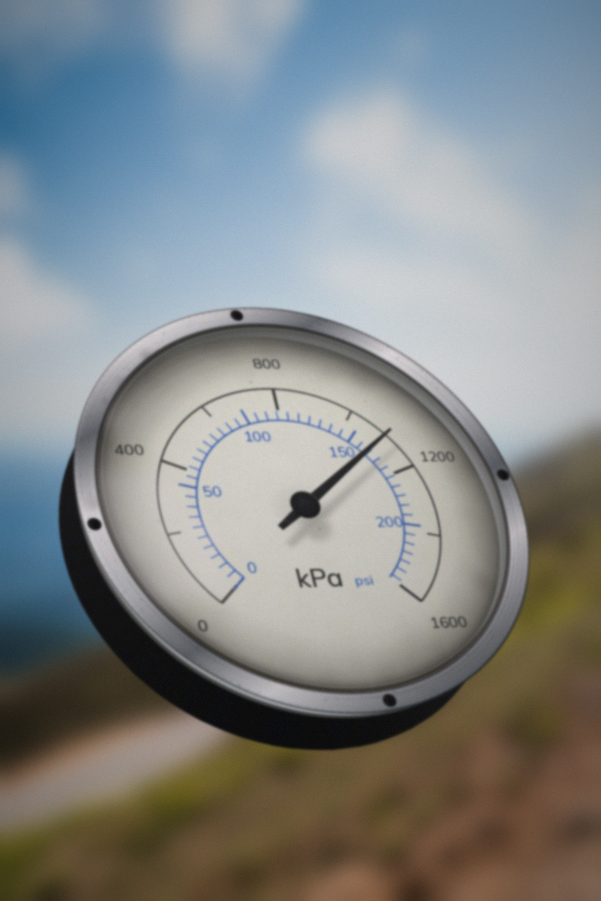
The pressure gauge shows 1100kPa
